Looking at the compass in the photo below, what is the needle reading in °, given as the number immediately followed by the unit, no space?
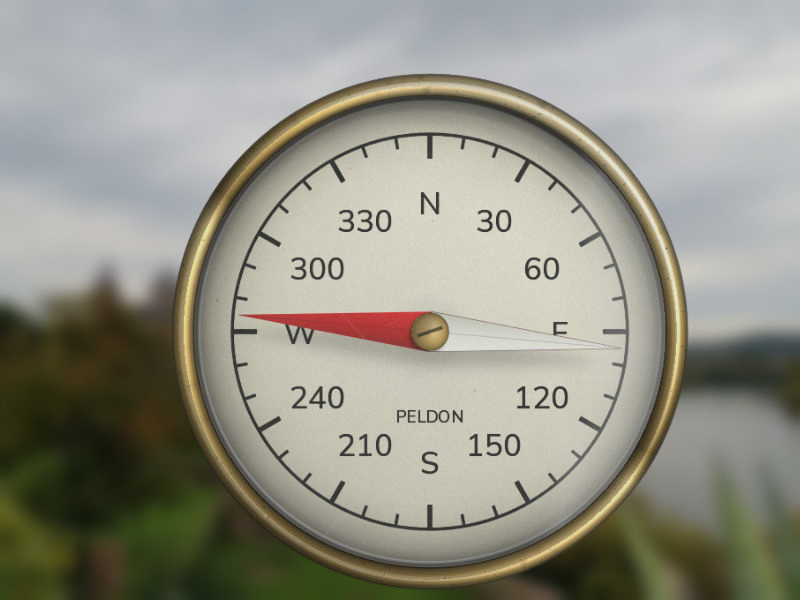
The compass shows 275°
